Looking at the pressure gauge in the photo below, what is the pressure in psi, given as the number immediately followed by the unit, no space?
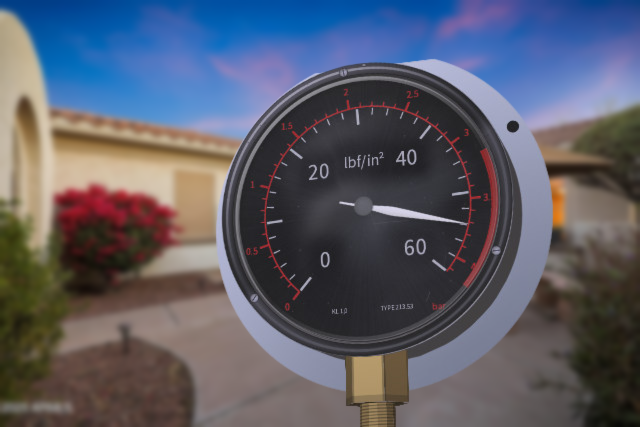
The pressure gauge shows 54psi
